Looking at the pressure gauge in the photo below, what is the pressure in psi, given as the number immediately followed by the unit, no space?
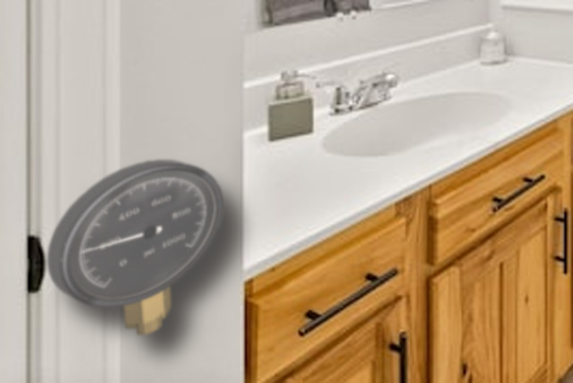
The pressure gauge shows 200psi
